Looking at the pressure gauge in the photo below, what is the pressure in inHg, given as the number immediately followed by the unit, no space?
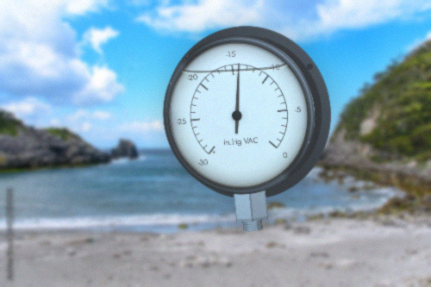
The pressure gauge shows -14inHg
